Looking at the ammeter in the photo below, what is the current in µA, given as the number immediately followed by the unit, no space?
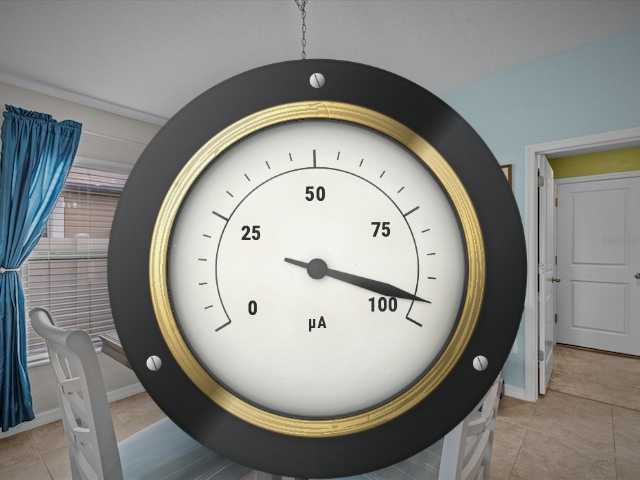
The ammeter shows 95µA
